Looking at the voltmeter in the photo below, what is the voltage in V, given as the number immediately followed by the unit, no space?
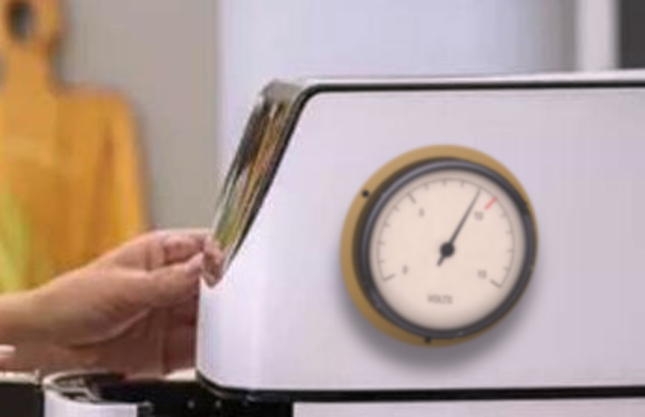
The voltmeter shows 9V
